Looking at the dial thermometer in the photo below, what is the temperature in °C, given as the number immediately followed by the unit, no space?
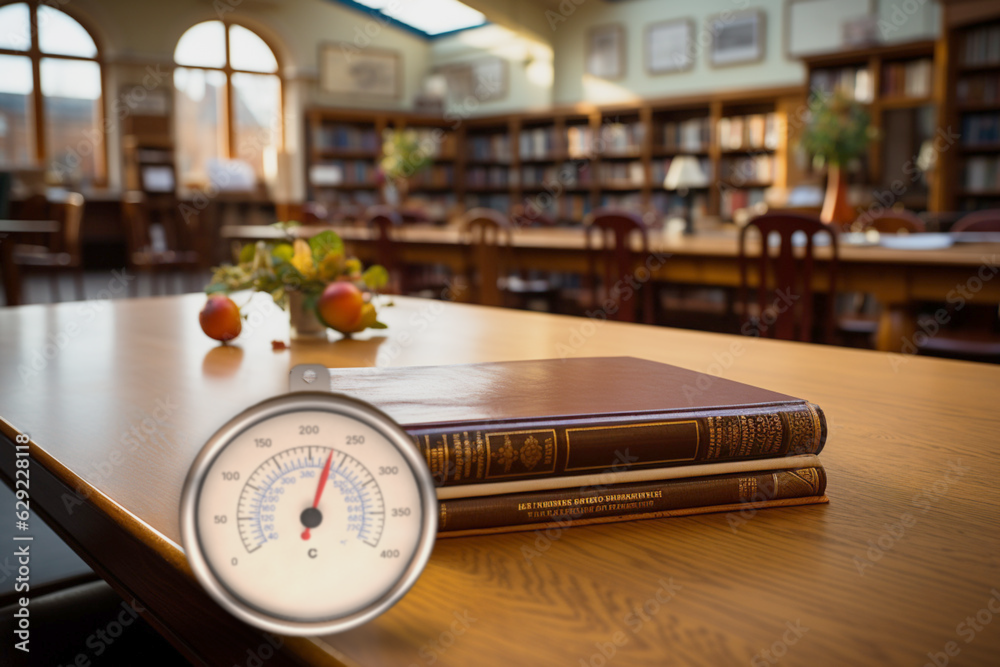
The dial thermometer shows 230°C
